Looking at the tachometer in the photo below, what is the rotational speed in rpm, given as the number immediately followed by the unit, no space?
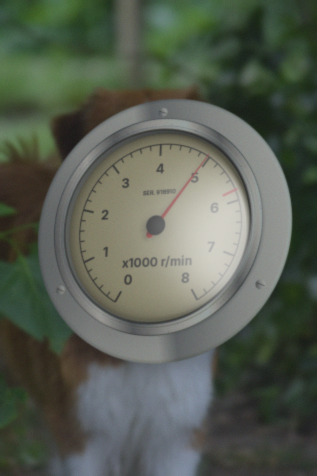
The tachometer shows 5000rpm
